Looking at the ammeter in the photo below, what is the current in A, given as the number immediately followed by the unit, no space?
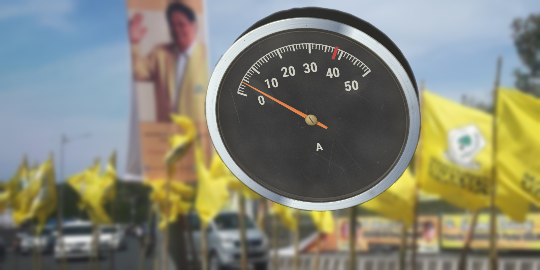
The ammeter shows 5A
